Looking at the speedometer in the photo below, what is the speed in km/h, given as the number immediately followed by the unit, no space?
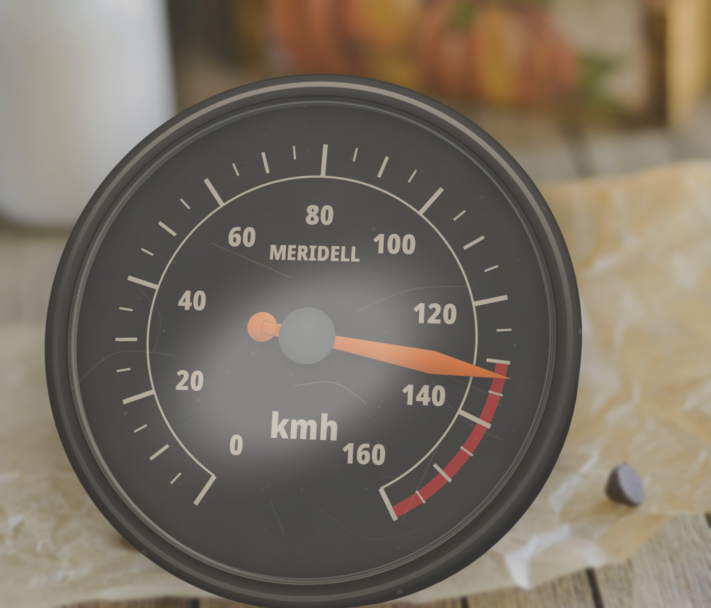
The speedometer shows 132.5km/h
